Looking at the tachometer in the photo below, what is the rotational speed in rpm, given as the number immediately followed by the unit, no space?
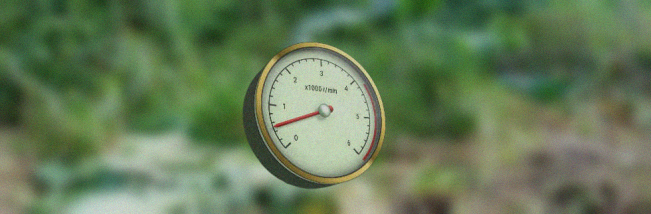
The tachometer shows 500rpm
